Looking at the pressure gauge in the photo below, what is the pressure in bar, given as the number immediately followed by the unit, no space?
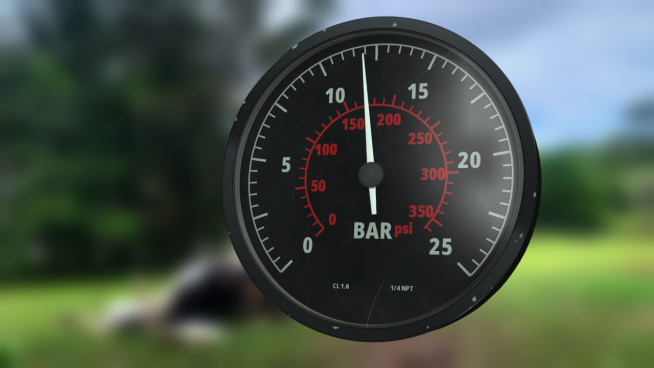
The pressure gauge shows 12bar
